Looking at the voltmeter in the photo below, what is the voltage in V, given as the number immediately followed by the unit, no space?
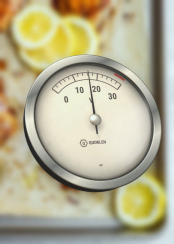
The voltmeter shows 16V
